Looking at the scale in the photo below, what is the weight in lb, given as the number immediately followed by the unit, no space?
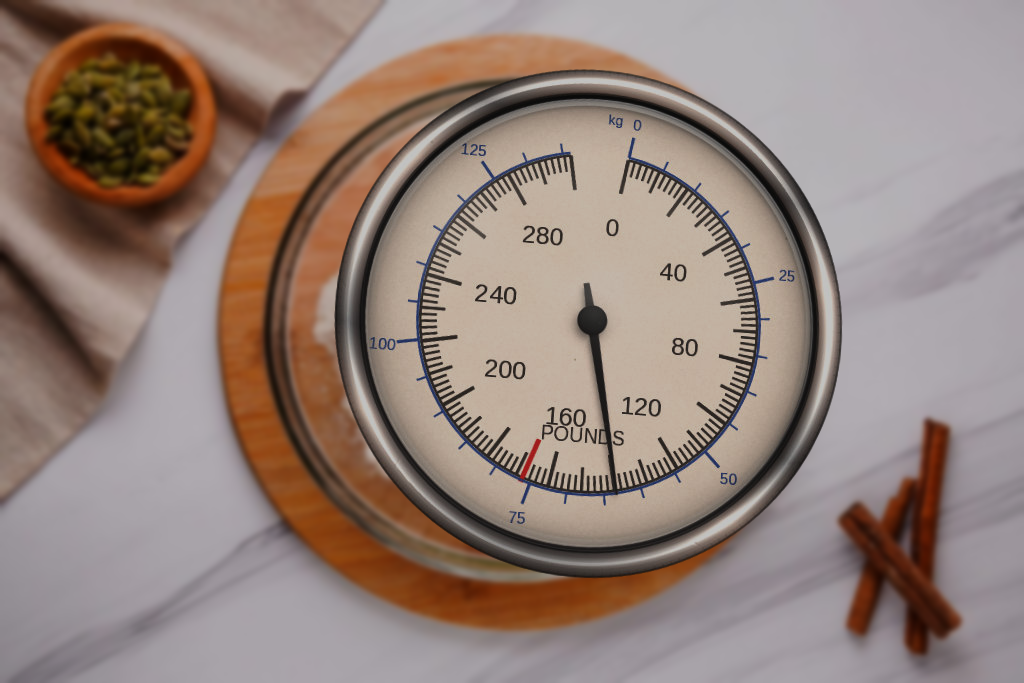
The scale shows 140lb
